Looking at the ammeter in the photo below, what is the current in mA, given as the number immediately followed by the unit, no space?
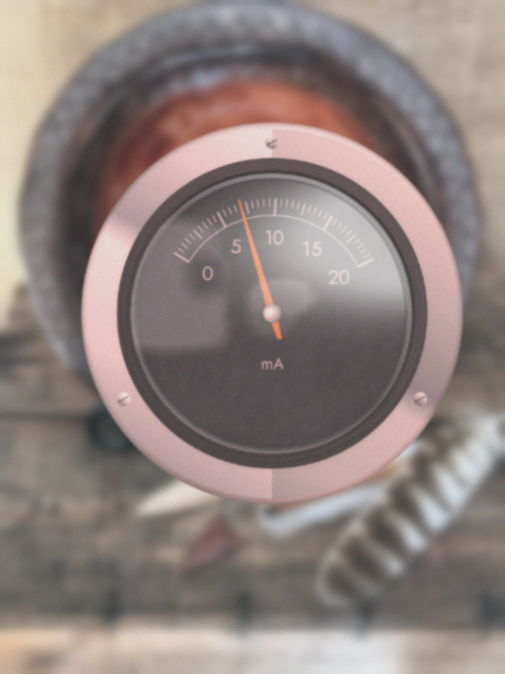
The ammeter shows 7mA
